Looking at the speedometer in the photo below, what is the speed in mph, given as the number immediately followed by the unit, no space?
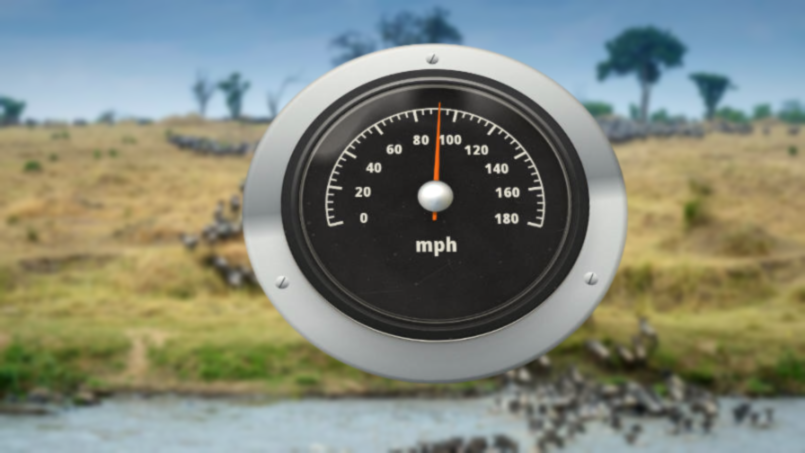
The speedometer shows 92mph
